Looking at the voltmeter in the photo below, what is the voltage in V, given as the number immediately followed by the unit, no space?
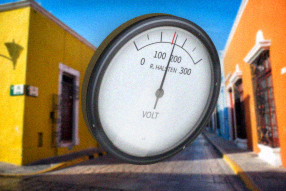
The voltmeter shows 150V
